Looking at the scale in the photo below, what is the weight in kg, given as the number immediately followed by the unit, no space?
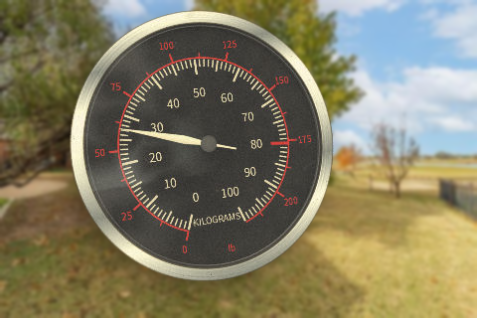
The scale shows 27kg
